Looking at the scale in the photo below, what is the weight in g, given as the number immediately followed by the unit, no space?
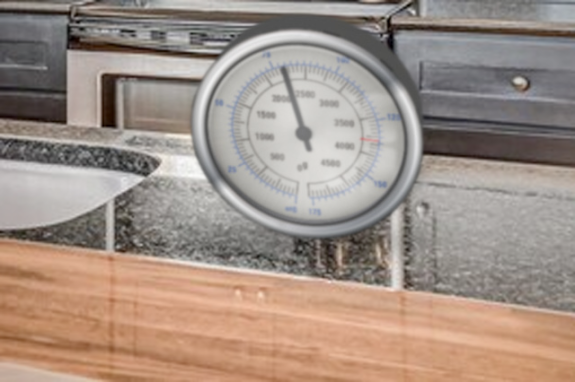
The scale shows 2250g
